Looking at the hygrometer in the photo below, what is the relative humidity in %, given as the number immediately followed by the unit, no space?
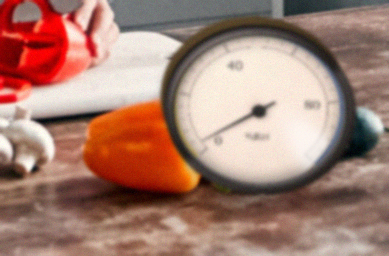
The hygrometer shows 4%
